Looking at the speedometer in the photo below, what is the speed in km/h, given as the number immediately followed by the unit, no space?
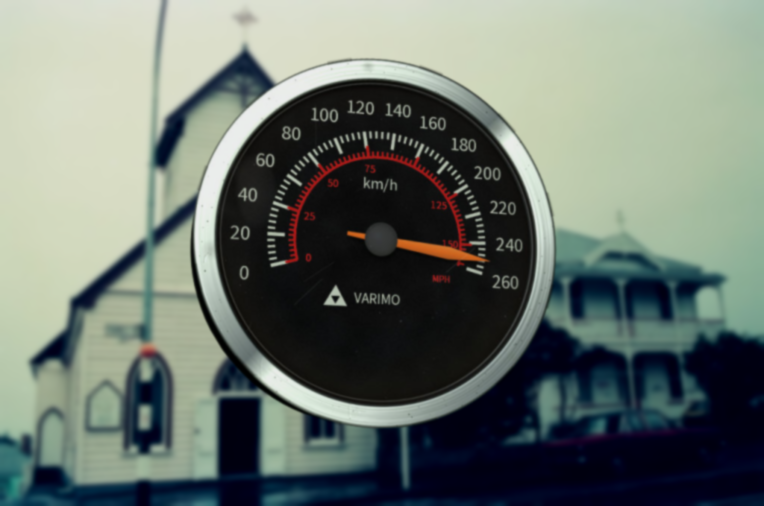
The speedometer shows 252km/h
